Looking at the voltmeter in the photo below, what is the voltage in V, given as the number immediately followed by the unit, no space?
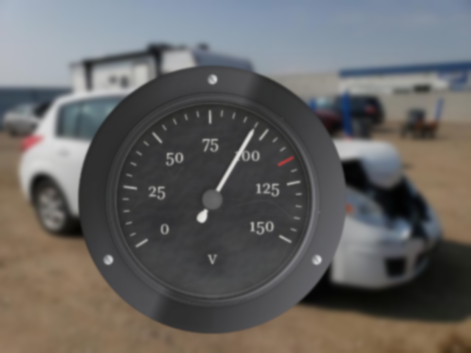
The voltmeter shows 95V
